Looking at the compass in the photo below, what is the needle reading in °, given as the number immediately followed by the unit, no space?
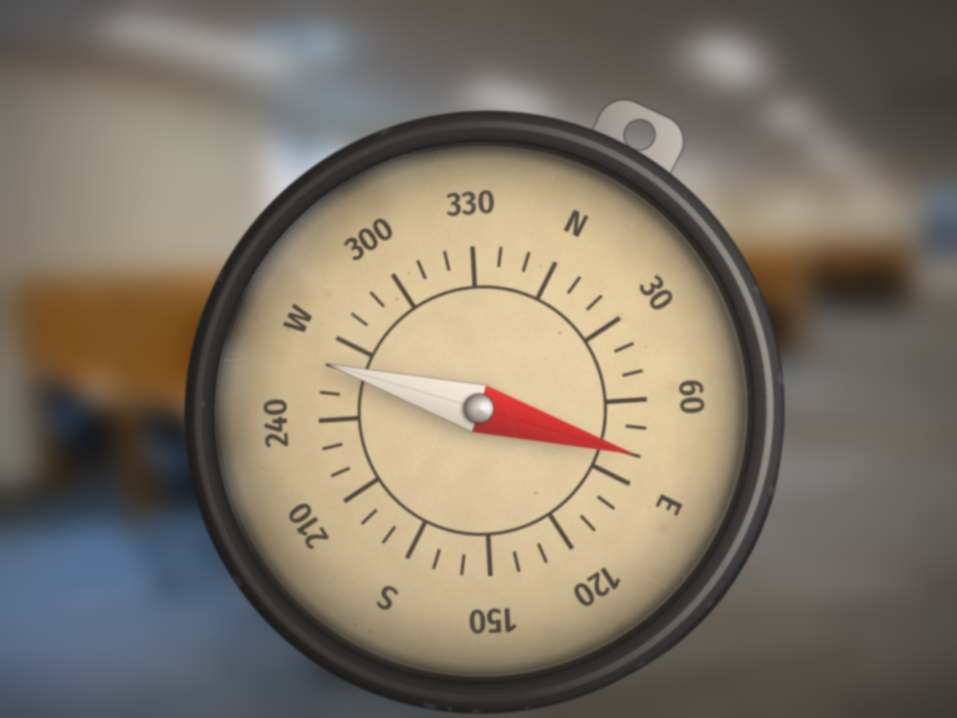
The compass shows 80°
